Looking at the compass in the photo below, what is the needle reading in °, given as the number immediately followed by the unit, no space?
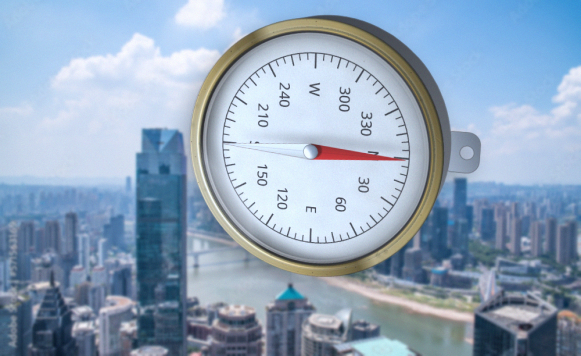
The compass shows 0°
